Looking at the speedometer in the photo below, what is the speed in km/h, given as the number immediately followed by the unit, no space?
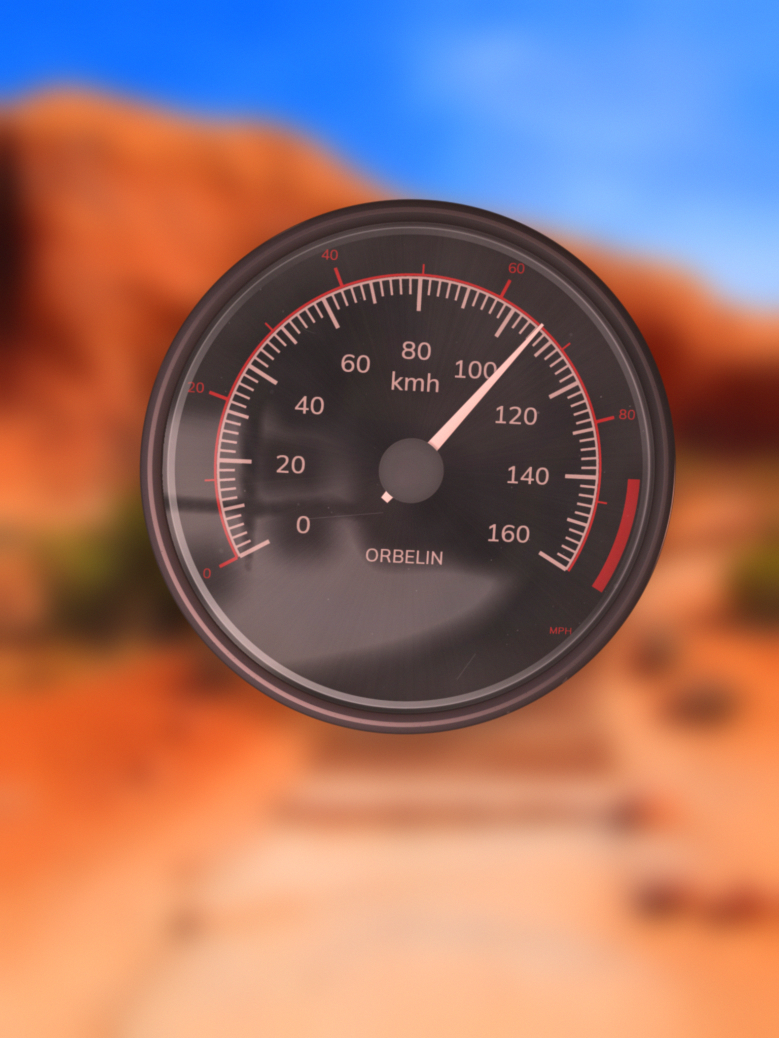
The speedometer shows 106km/h
